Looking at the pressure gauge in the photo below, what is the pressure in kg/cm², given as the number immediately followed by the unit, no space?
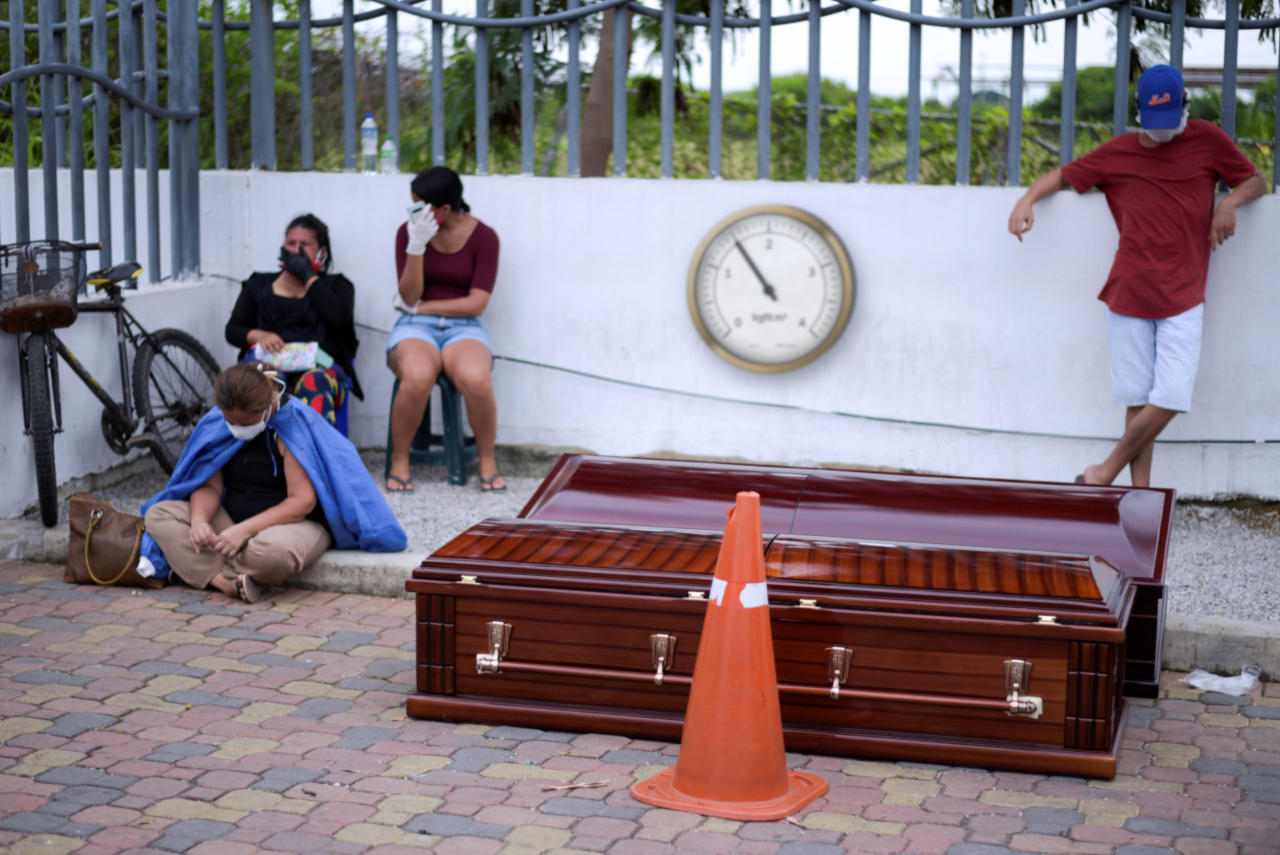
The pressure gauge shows 1.5kg/cm²
